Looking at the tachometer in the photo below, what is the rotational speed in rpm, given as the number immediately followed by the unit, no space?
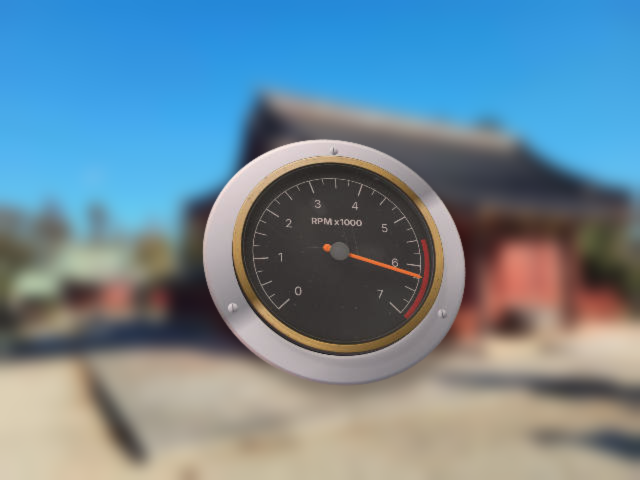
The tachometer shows 6250rpm
